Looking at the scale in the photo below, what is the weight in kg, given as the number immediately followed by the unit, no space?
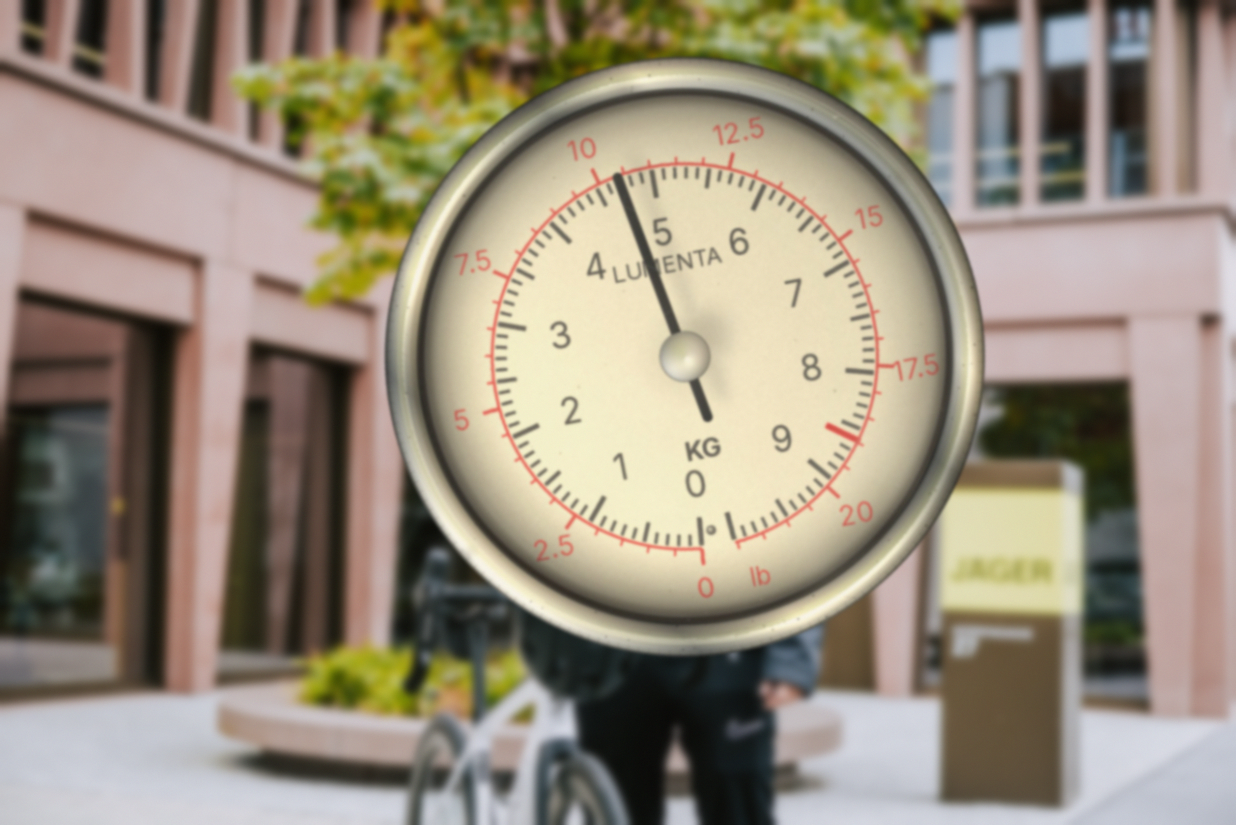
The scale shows 4.7kg
